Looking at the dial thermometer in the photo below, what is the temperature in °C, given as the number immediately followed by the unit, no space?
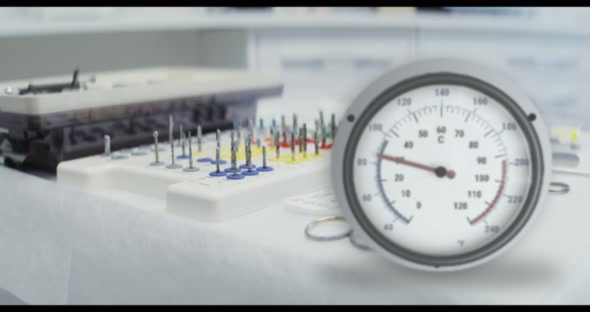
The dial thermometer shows 30°C
